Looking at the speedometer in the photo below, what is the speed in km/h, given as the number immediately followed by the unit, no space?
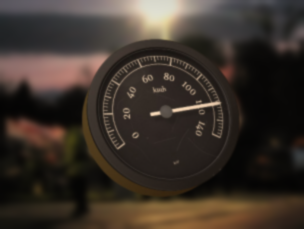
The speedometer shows 120km/h
